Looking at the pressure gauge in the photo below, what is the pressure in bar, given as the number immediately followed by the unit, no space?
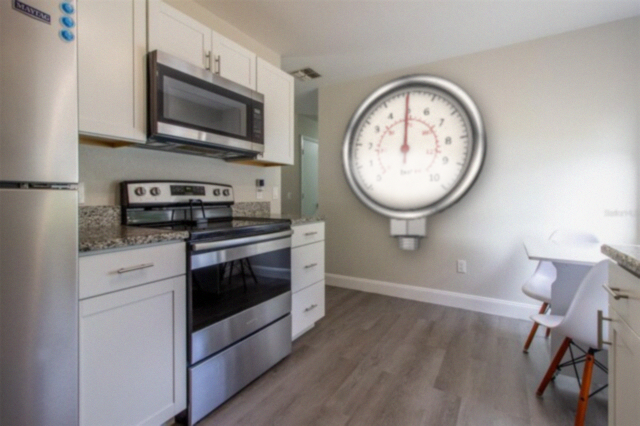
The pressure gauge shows 5bar
